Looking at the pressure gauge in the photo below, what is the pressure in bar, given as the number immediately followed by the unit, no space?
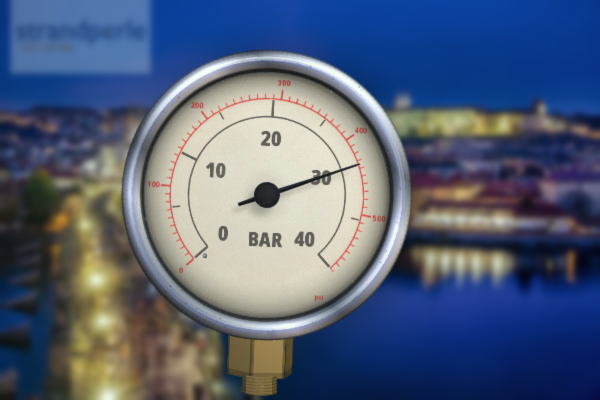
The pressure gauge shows 30bar
